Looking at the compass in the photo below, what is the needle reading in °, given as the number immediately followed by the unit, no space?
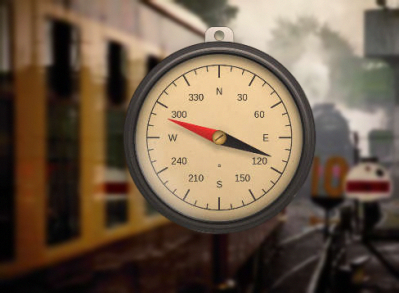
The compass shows 290°
